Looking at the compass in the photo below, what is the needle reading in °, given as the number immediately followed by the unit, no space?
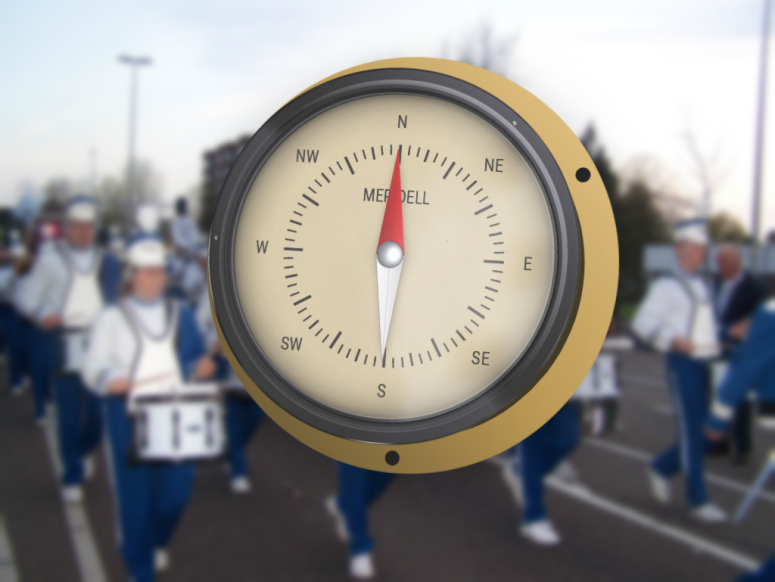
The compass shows 0°
